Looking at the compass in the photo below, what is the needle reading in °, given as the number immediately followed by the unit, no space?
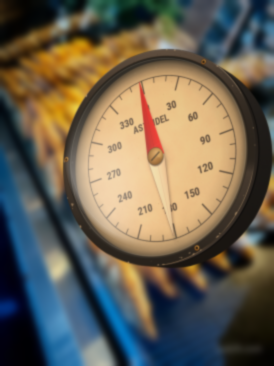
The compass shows 0°
